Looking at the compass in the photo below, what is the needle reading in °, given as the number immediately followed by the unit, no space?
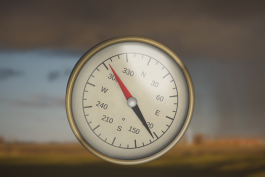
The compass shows 305°
